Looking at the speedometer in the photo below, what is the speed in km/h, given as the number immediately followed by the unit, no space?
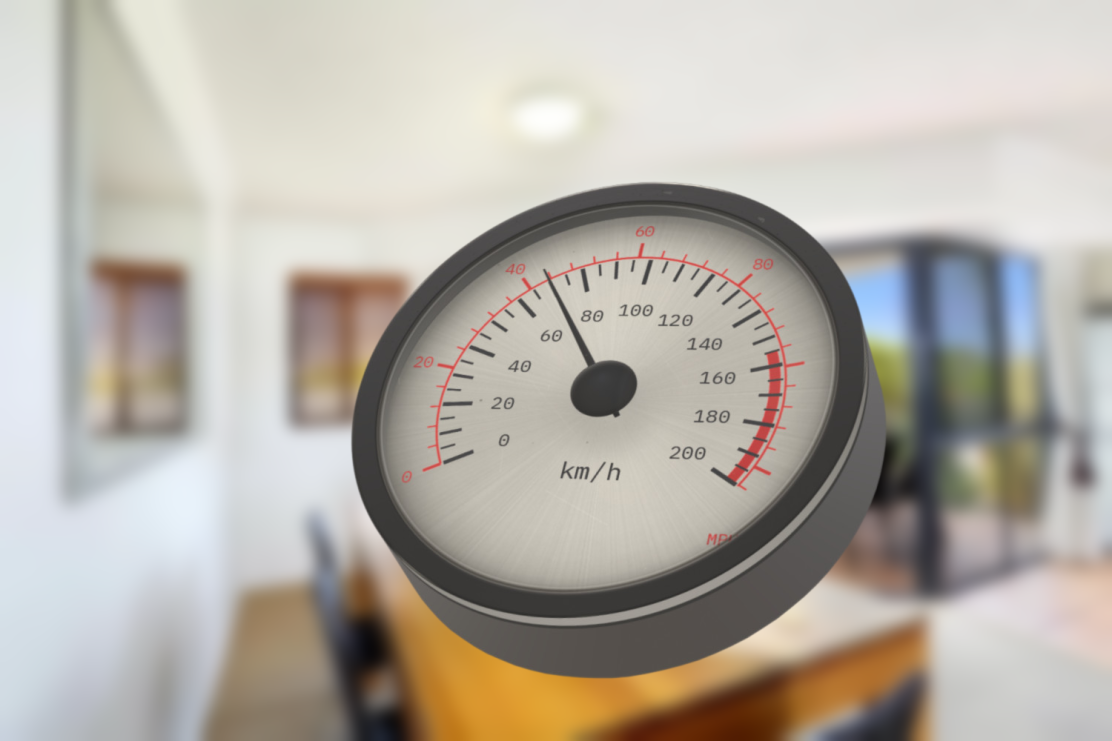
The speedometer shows 70km/h
